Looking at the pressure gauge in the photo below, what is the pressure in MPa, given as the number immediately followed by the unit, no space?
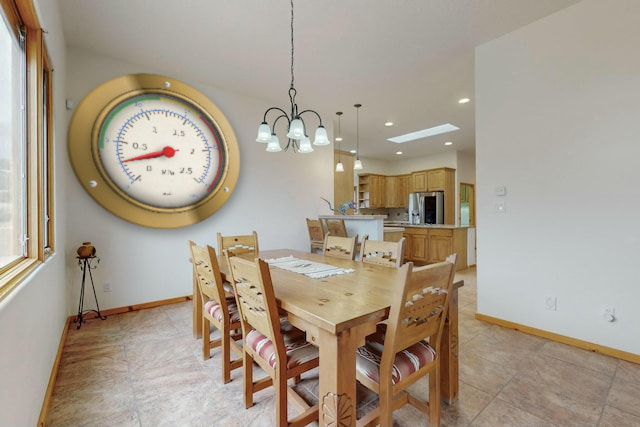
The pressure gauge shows 0.25MPa
